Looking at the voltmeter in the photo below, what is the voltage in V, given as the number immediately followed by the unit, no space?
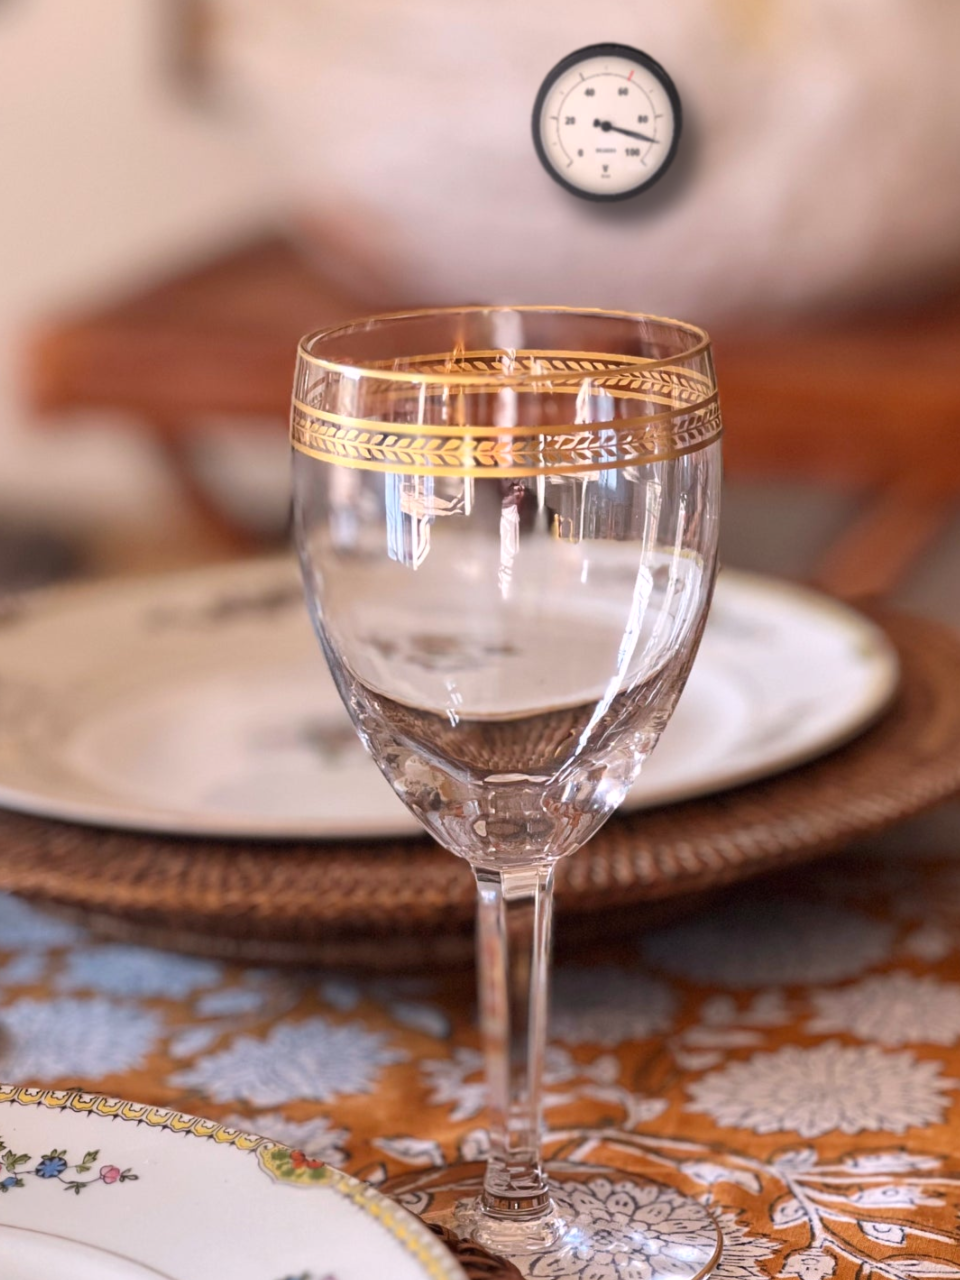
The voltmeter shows 90V
